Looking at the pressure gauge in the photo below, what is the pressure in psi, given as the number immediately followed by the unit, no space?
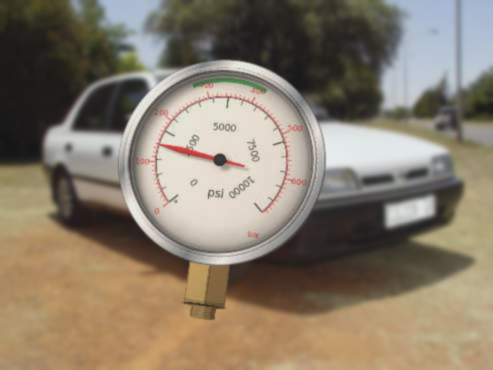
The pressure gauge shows 2000psi
